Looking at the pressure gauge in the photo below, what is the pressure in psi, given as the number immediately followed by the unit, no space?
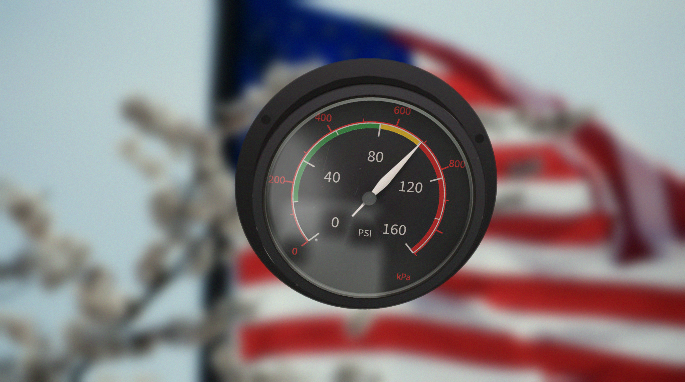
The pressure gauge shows 100psi
